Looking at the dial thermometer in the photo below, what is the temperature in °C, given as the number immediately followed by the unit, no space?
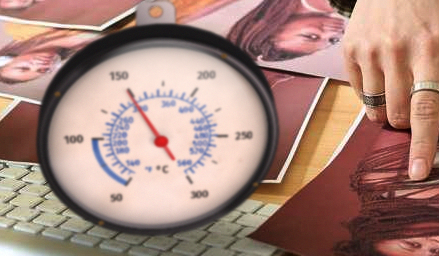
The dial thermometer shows 150°C
